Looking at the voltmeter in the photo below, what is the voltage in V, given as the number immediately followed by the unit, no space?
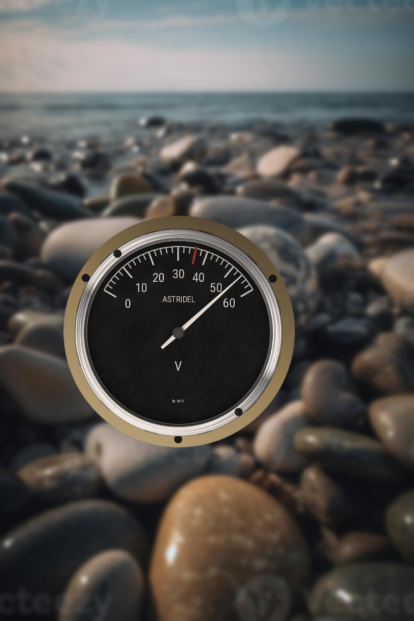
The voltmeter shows 54V
